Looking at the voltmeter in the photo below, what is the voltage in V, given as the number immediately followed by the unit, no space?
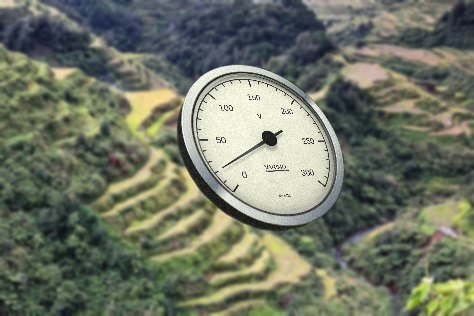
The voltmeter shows 20V
